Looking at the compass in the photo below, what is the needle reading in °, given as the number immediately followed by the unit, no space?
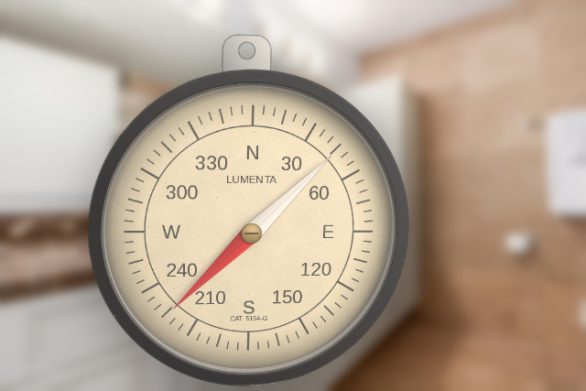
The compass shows 225°
